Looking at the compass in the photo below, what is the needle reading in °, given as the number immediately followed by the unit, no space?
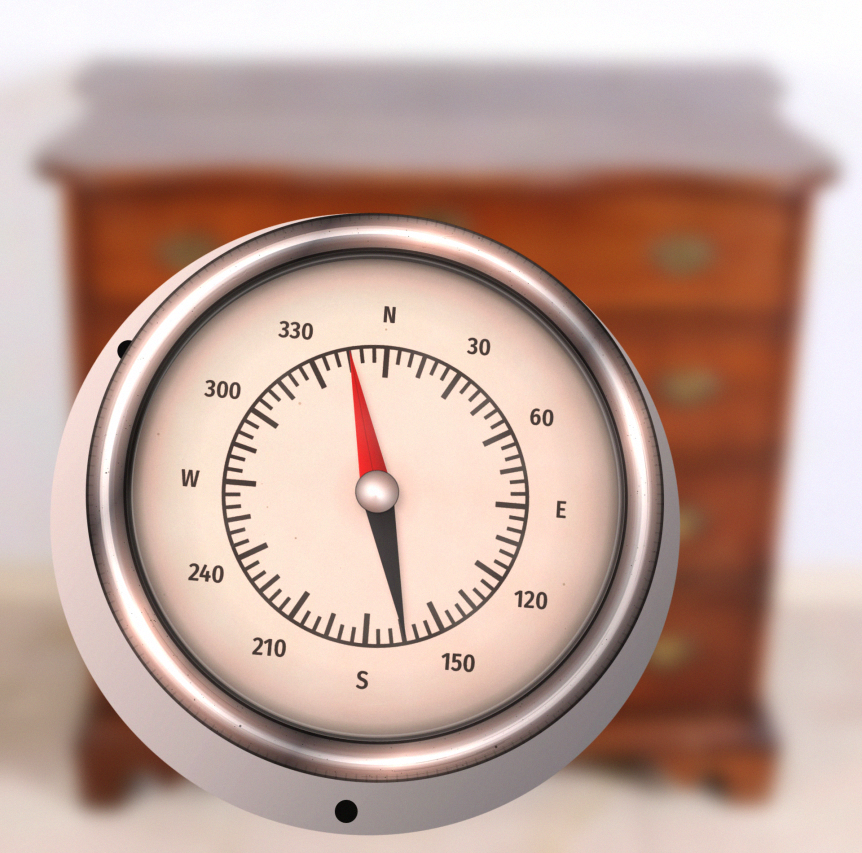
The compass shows 345°
